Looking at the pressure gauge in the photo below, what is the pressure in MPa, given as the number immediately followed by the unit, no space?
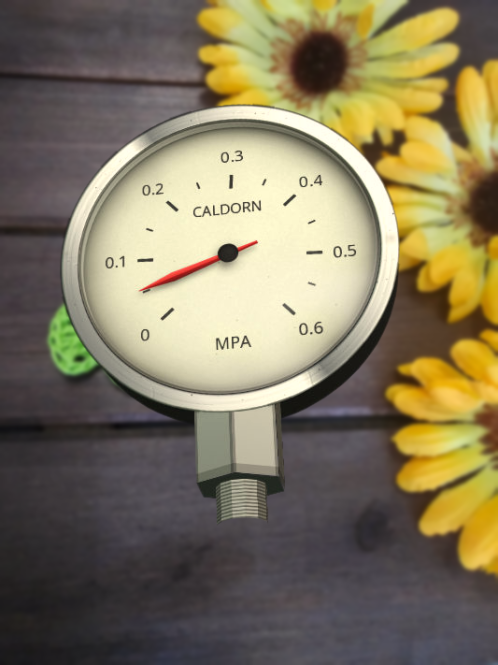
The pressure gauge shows 0.05MPa
